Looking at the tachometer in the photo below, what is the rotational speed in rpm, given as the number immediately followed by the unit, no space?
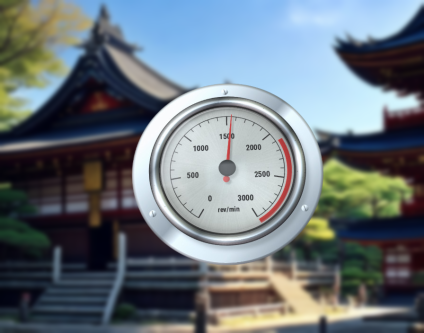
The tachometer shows 1550rpm
